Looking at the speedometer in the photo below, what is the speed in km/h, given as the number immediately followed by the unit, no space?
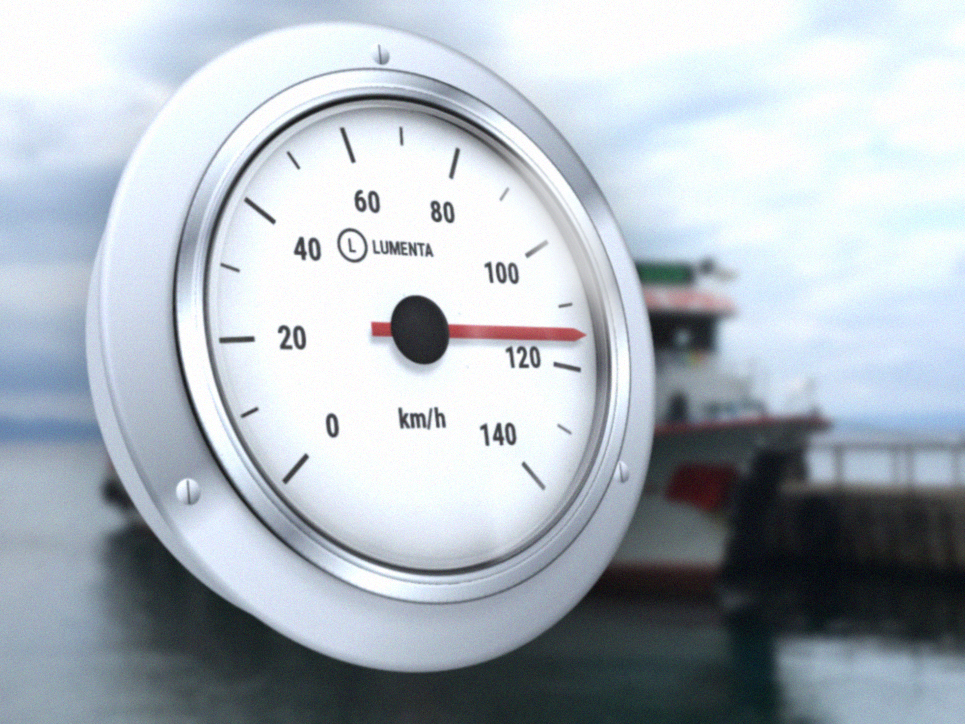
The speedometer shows 115km/h
